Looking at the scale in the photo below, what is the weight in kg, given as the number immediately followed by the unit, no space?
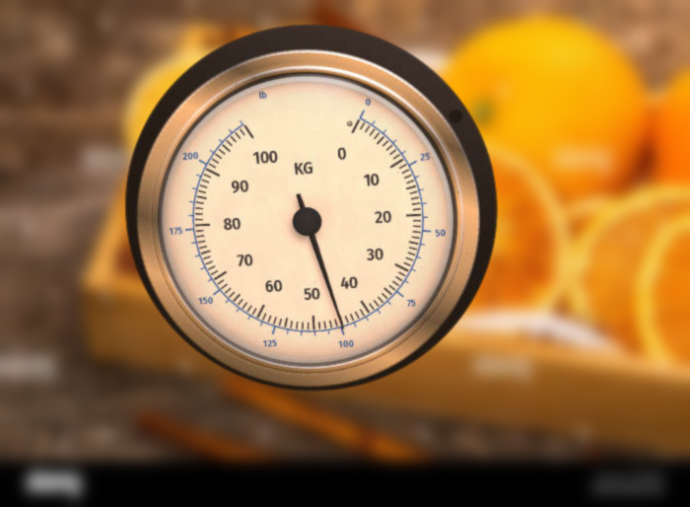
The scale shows 45kg
